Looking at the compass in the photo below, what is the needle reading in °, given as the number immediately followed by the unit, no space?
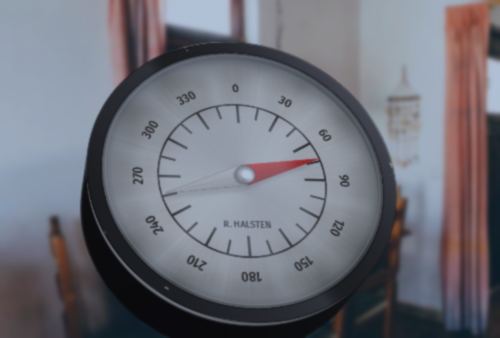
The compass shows 75°
